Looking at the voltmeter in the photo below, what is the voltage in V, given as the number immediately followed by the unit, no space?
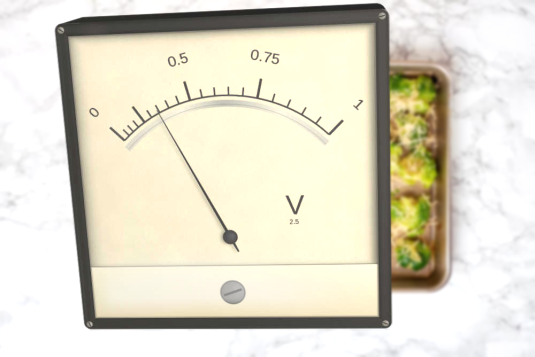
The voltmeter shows 0.35V
